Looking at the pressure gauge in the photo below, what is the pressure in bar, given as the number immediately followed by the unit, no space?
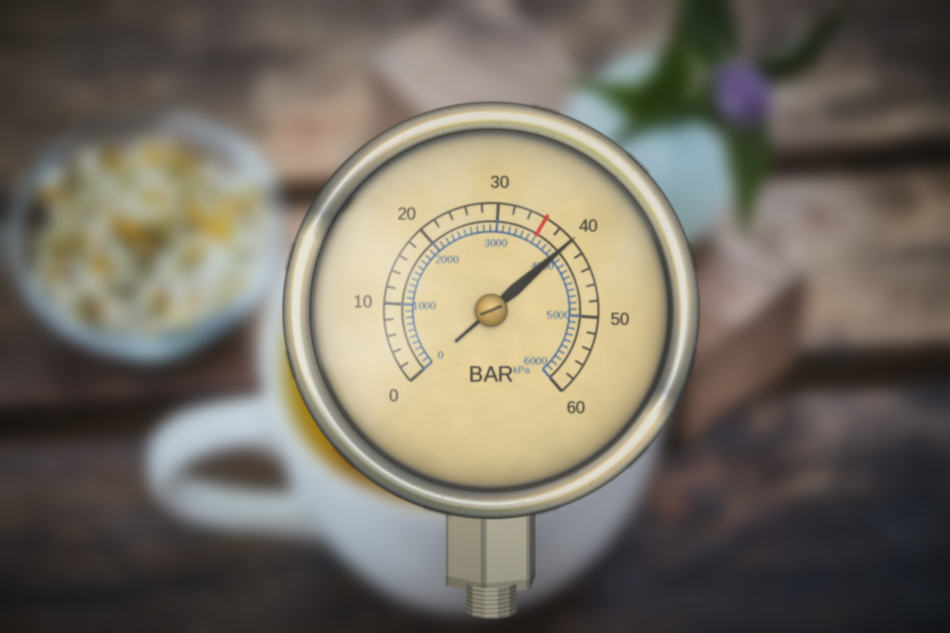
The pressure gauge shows 40bar
